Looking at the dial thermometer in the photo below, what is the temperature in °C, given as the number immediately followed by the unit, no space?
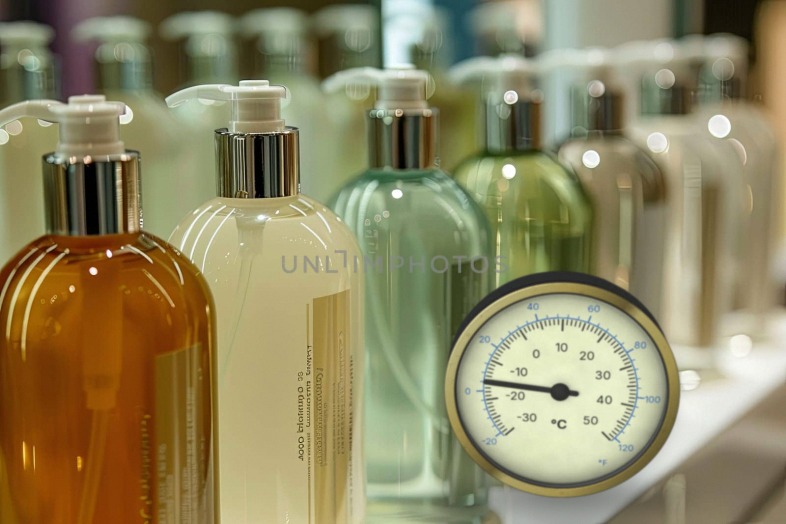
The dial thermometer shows -15°C
